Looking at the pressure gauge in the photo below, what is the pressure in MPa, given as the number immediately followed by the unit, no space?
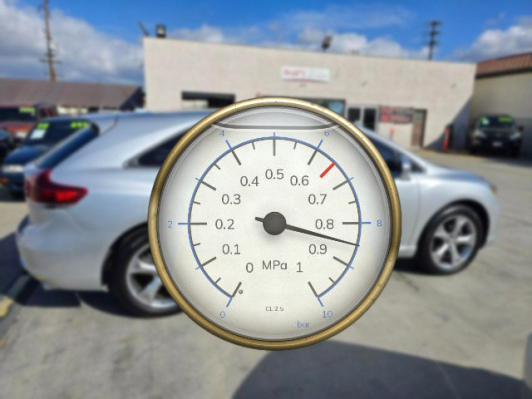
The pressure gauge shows 0.85MPa
